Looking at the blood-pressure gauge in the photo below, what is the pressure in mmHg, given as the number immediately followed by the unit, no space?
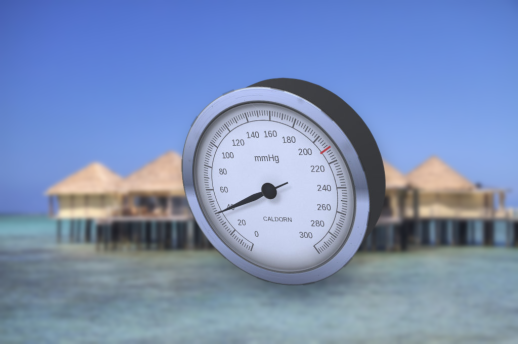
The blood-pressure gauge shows 40mmHg
